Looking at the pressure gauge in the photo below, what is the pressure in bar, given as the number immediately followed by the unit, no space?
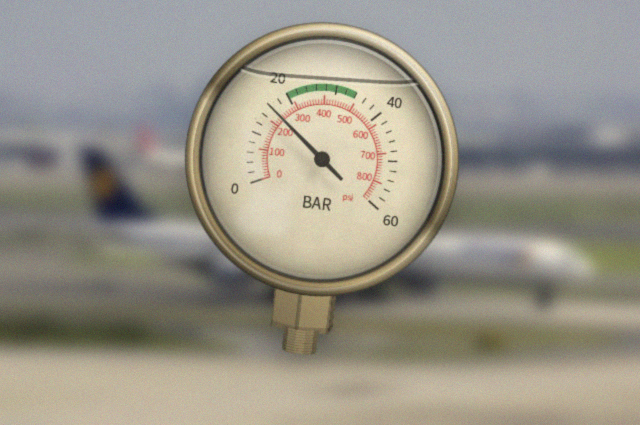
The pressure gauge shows 16bar
